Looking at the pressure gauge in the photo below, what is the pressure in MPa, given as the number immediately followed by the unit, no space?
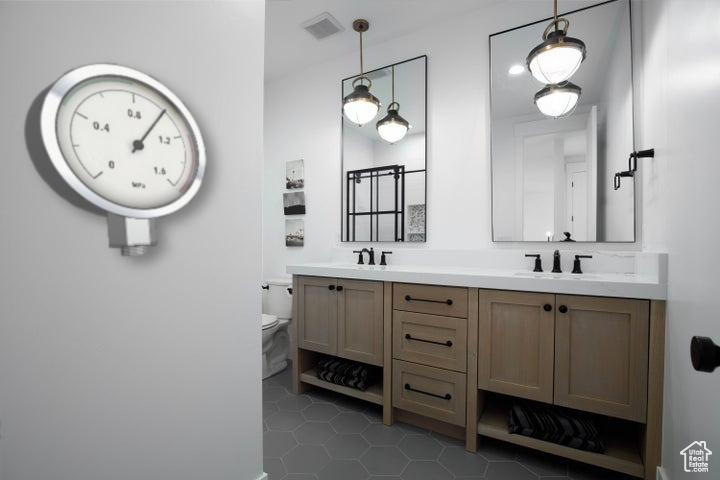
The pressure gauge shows 1MPa
